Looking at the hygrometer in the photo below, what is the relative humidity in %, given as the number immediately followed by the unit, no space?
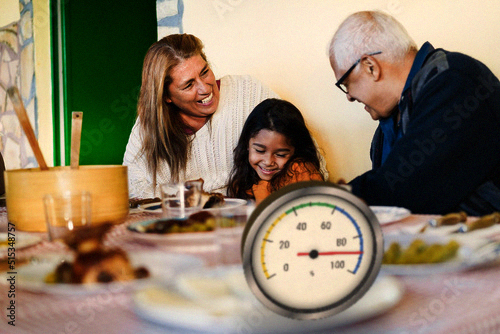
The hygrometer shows 88%
